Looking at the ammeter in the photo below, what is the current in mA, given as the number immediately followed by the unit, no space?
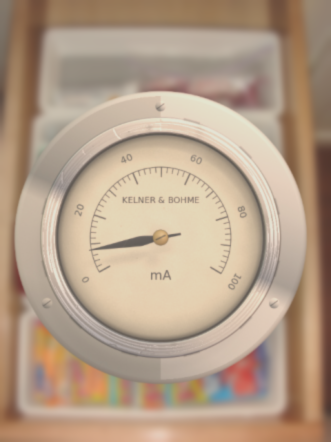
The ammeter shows 8mA
